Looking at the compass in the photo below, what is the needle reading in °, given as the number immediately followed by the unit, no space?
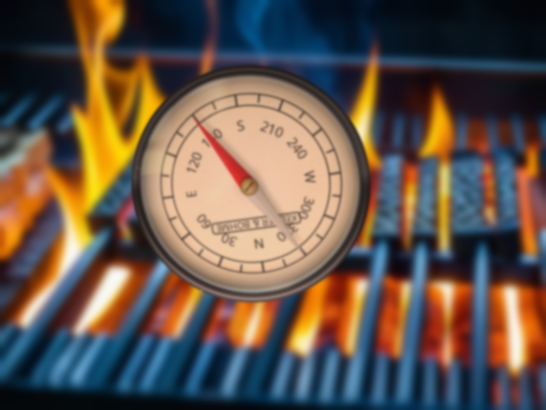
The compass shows 150°
